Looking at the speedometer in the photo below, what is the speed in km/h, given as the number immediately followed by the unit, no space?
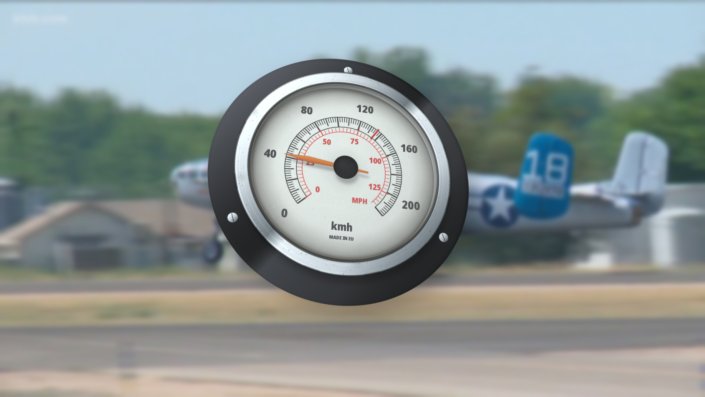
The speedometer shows 40km/h
